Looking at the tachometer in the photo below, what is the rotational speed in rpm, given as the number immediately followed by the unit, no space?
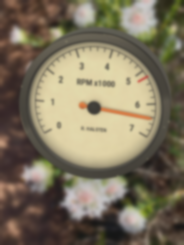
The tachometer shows 6400rpm
